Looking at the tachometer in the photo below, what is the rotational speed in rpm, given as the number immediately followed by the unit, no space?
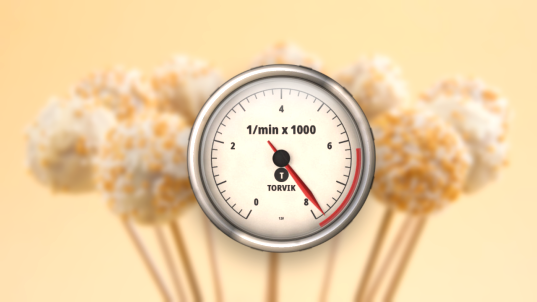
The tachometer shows 7800rpm
